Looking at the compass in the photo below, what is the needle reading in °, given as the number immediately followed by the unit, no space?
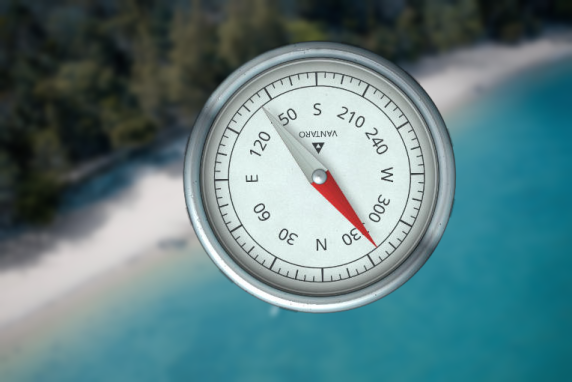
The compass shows 322.5°
